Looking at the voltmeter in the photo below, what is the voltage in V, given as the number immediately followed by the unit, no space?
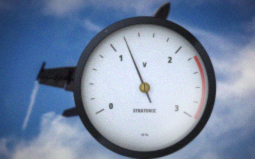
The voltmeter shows 1.2V
